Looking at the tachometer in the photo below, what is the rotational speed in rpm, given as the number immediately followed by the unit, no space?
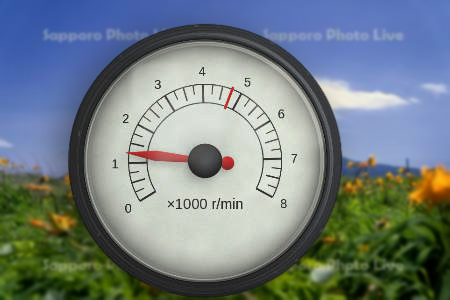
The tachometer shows 1250rpm
